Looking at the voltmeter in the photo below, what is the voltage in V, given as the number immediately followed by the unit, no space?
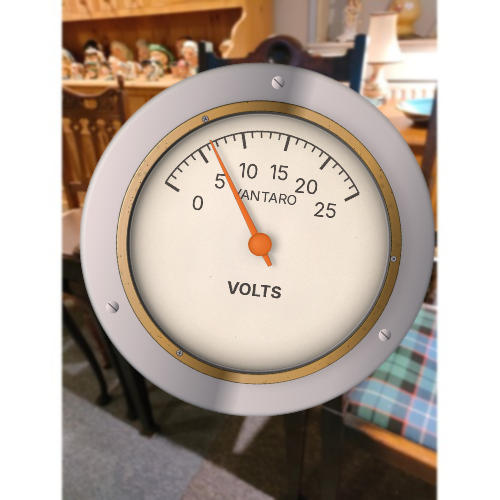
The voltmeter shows 6.5V
